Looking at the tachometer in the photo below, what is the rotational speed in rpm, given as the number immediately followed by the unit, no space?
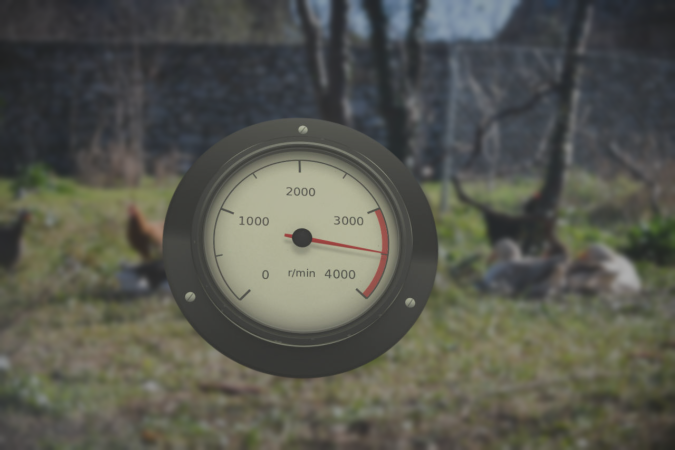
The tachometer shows 3500rpm
